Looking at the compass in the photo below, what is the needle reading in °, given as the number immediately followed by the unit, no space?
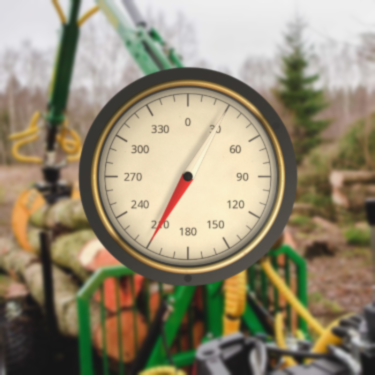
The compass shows 210°
